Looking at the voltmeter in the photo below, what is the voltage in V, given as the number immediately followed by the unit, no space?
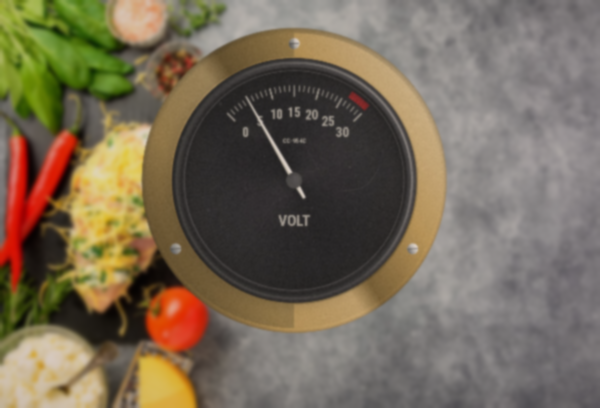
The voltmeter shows 5V
